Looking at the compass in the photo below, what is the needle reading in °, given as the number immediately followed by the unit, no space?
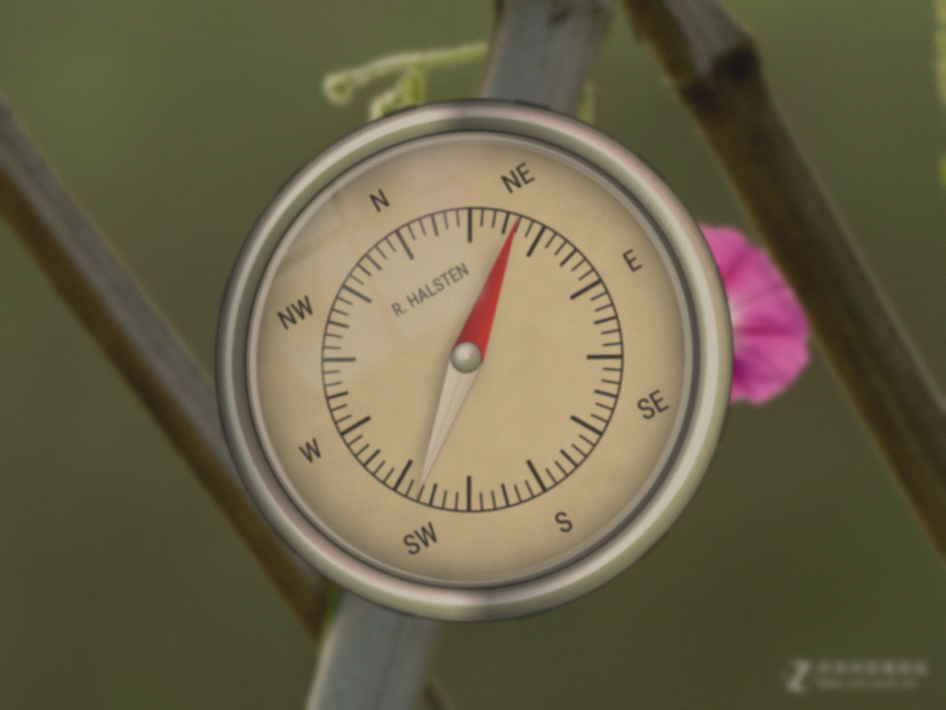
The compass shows 50°
